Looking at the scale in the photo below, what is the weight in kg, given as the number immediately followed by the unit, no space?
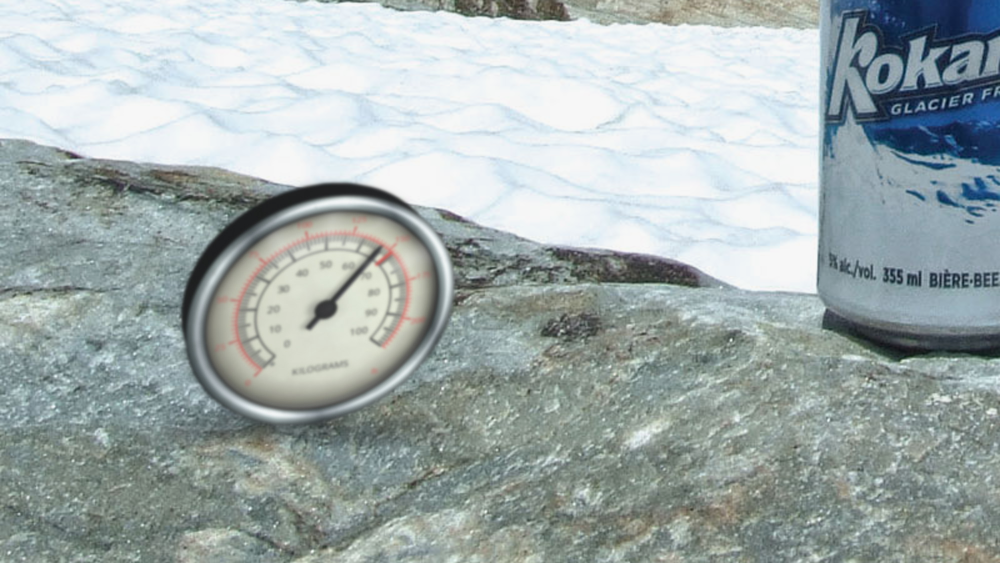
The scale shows 65kg
